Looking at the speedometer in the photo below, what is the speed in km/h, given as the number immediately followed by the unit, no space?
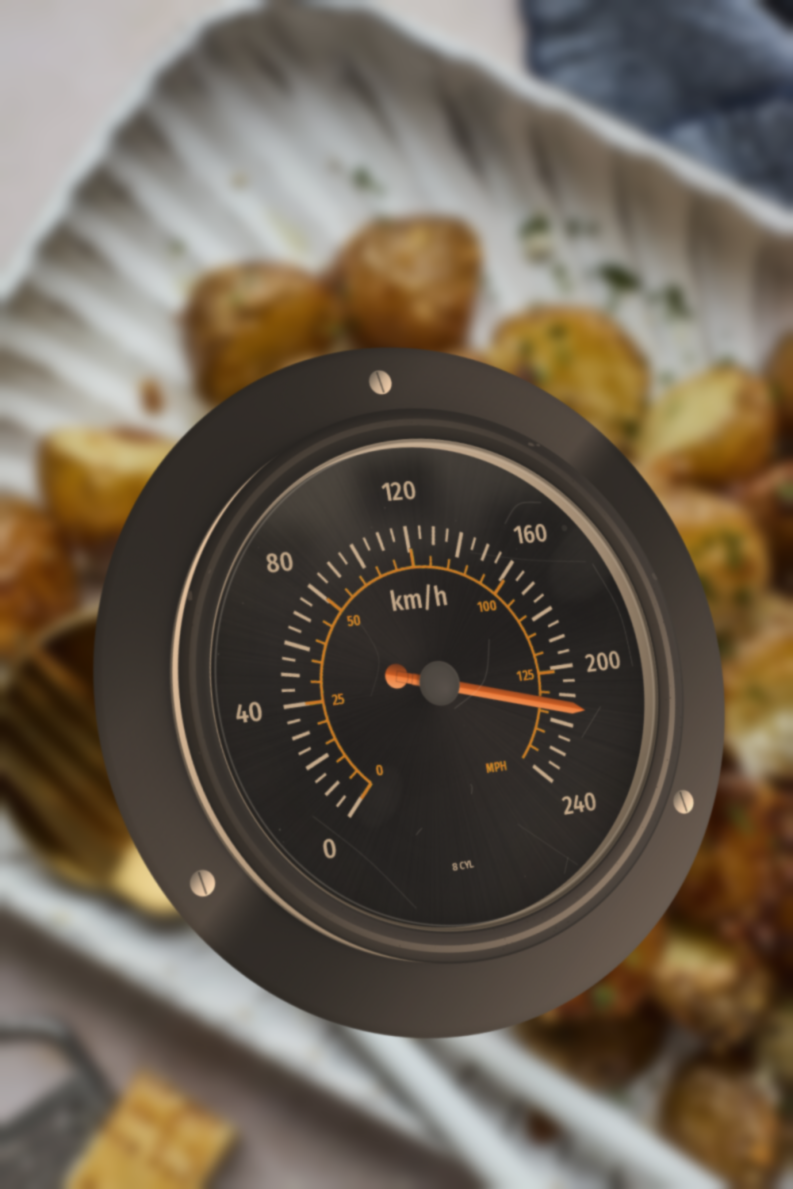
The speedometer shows 215km/h
